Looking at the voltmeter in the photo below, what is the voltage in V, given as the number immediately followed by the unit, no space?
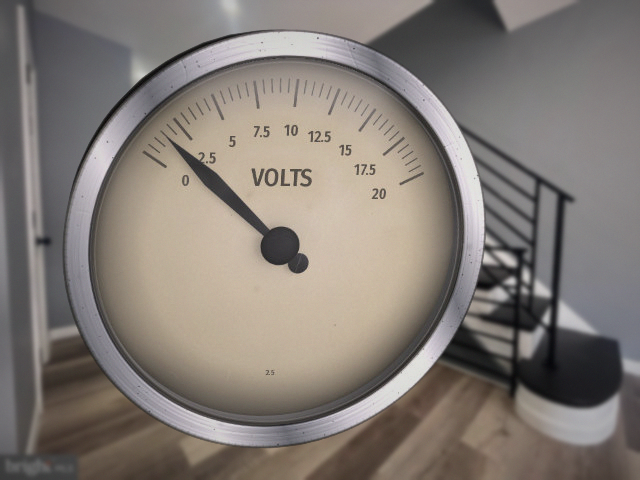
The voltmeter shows 1.5V
